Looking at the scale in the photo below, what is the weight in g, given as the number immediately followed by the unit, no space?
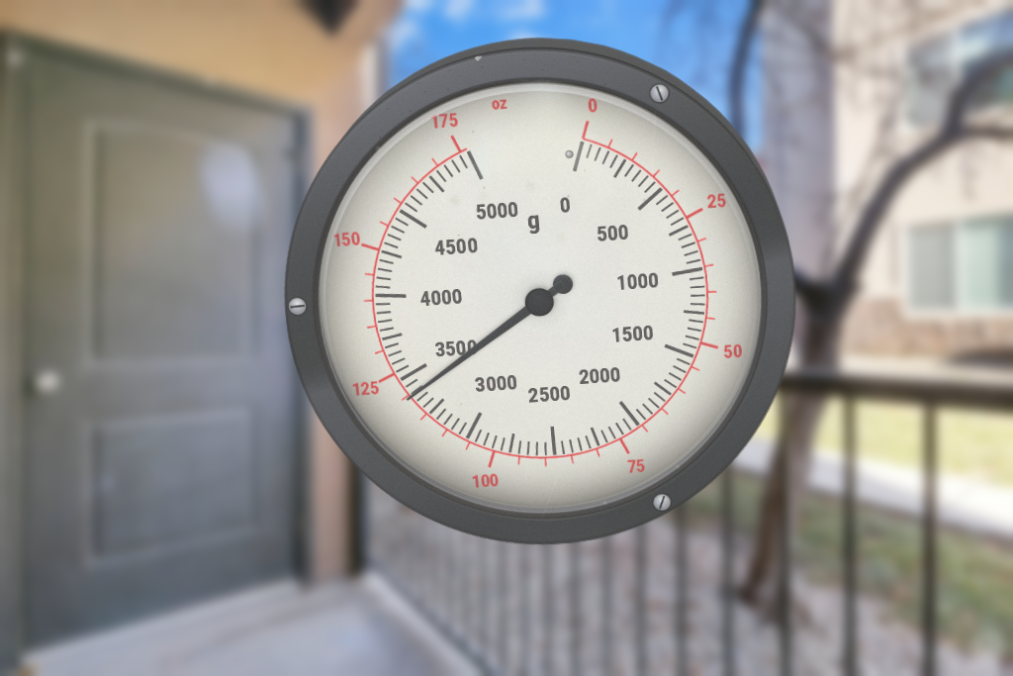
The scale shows 3400g
